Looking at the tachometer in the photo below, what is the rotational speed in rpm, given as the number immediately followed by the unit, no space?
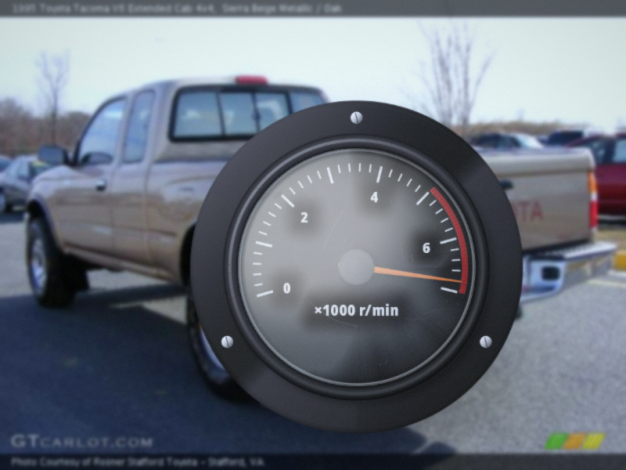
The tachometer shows 6800rpm
